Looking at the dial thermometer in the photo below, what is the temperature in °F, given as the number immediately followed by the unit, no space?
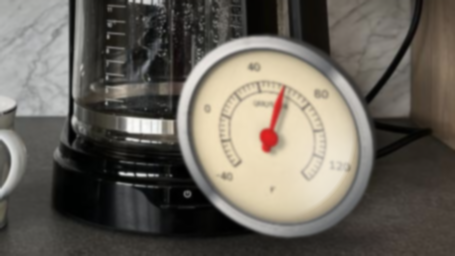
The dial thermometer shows 60°F
